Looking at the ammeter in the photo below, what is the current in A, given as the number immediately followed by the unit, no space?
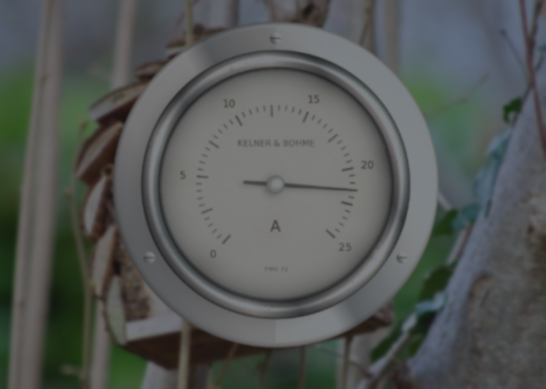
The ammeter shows 21.5A
